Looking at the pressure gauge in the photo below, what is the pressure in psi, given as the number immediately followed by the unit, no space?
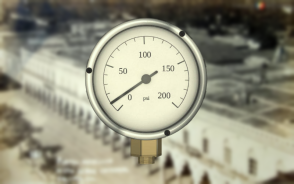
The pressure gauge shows 10psi
